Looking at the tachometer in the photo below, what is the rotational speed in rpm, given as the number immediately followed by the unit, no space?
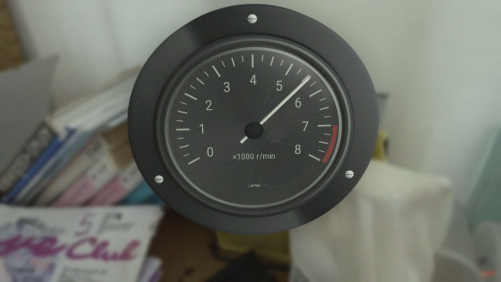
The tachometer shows 5500rpm
